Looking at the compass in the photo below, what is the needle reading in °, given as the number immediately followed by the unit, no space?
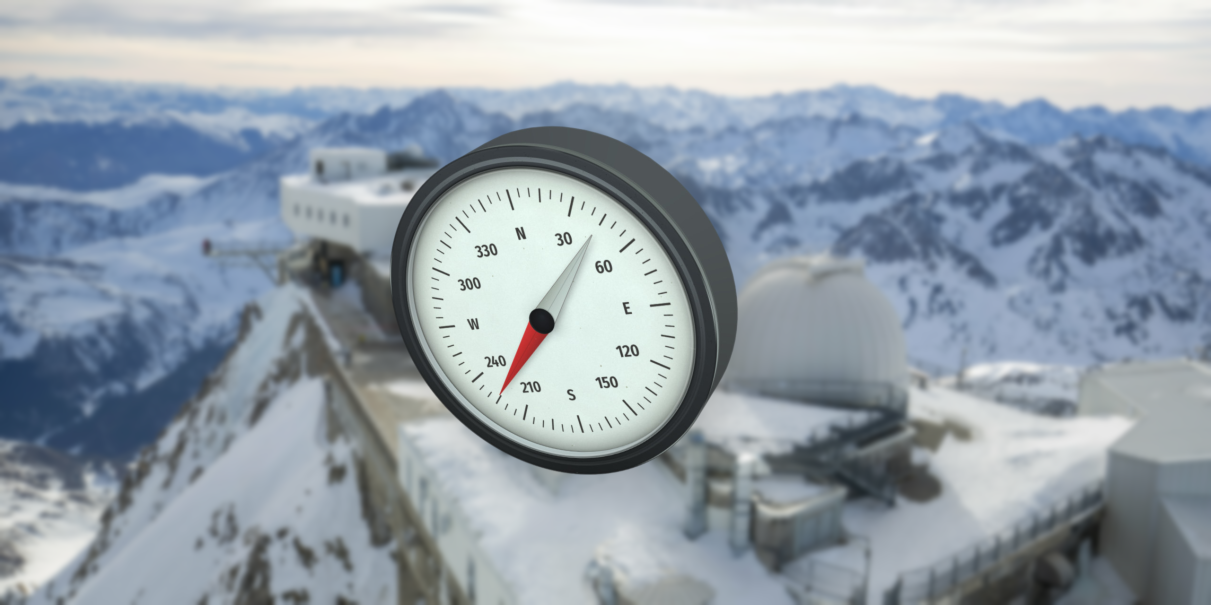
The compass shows 225°
